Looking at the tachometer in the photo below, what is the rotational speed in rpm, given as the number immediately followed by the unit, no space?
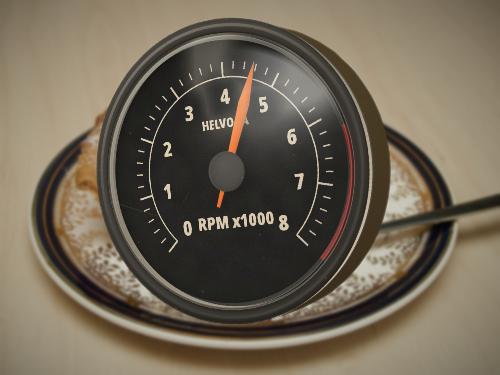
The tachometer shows 4600rpm
